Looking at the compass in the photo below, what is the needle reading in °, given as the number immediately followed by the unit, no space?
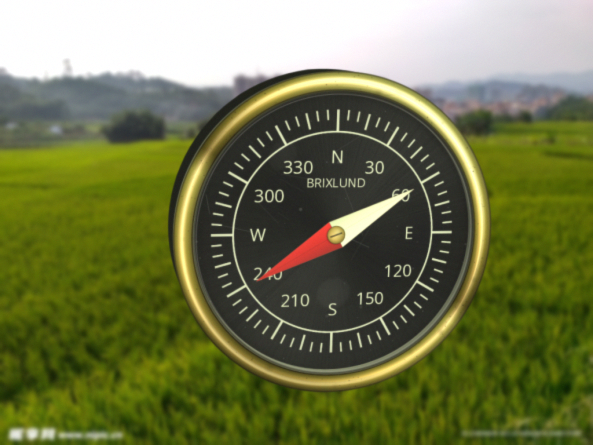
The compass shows 240°
